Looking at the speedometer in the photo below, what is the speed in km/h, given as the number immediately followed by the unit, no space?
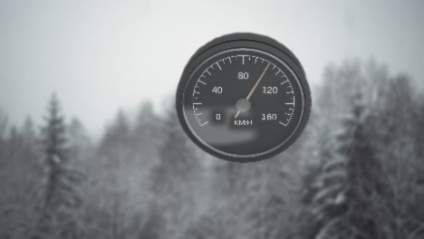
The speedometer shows 100km/h
